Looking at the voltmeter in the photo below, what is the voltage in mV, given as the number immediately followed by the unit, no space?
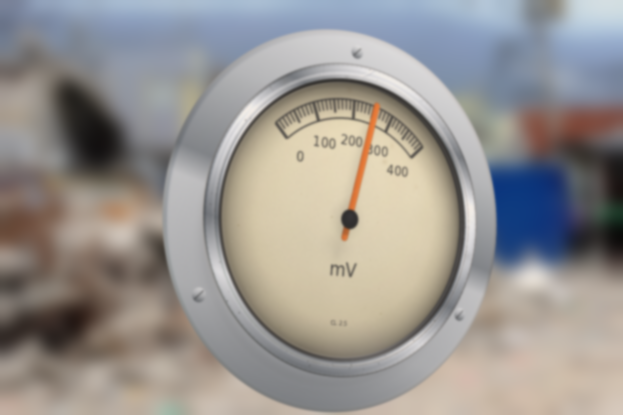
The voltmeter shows 250mV
